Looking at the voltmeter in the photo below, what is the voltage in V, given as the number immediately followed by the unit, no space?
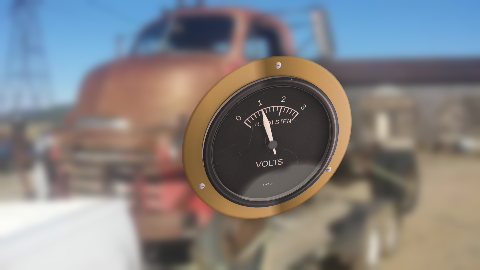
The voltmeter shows 1V
